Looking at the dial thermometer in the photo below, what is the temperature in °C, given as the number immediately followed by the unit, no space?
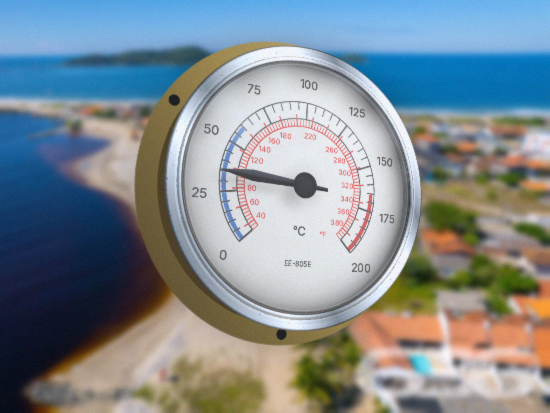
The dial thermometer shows 35°C
